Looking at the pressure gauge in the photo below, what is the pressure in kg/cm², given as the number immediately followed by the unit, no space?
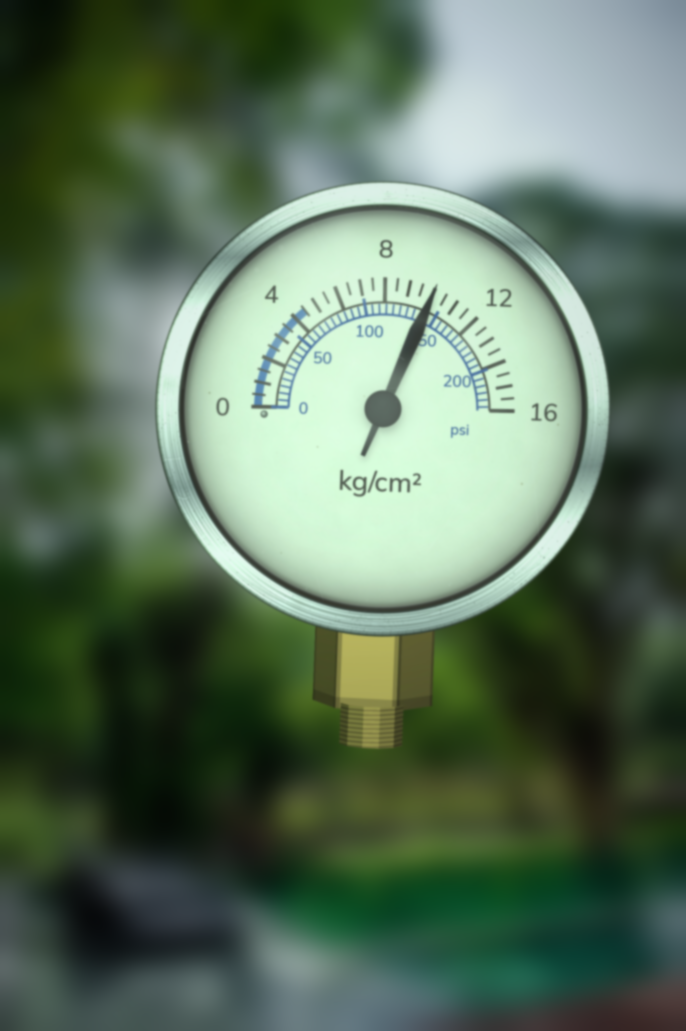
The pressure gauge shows 10kg/cm²
